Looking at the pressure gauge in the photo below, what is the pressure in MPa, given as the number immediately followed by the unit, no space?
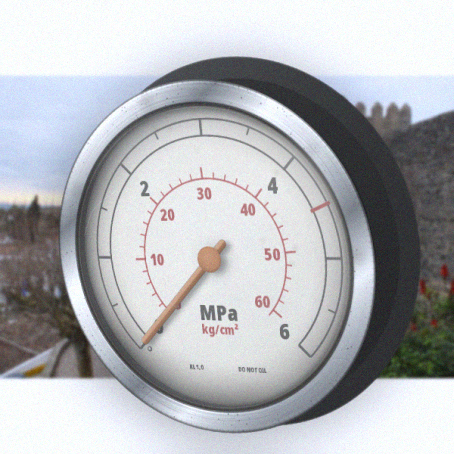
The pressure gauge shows 0MPa
